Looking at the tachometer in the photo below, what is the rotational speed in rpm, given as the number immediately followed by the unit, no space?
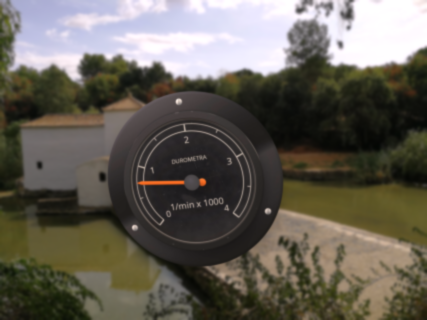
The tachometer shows 750rpm
